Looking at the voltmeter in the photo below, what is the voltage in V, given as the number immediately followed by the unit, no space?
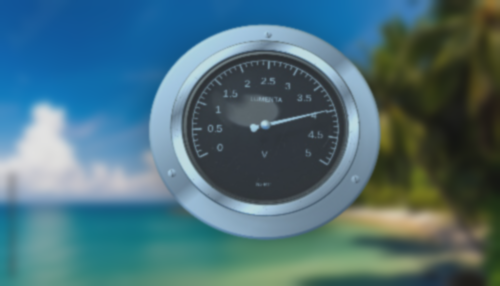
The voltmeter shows 4V
